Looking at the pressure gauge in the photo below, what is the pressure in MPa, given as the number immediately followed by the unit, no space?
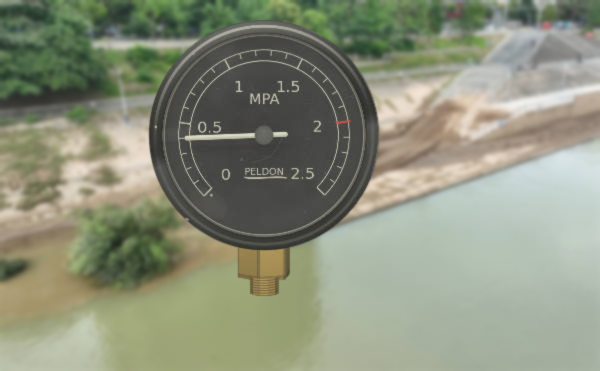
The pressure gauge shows 0.4MPa
